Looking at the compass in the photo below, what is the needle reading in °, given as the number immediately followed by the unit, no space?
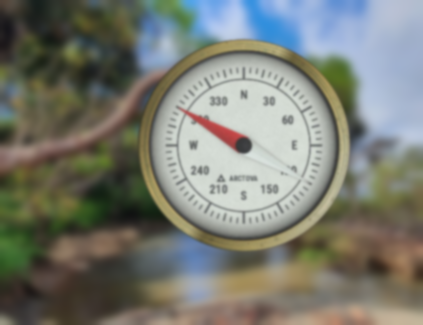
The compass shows 300°
